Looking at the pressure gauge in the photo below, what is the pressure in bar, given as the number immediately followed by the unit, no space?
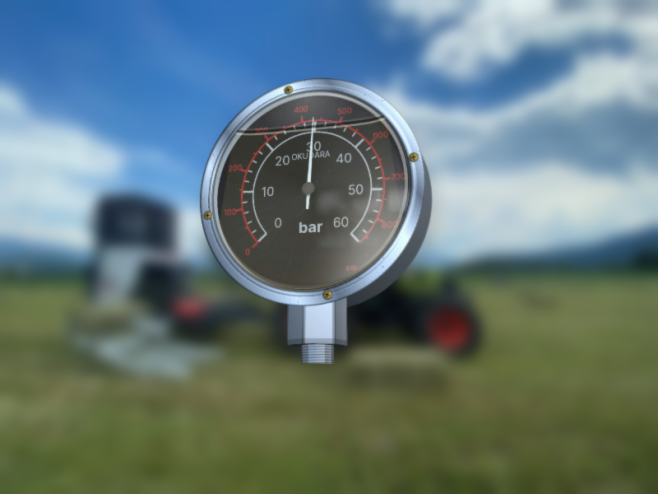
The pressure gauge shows 30bar
